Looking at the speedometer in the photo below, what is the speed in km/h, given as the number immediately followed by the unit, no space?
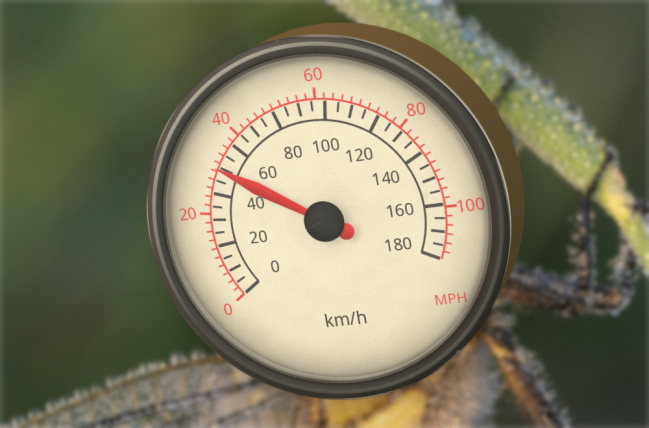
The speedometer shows 50km/h
